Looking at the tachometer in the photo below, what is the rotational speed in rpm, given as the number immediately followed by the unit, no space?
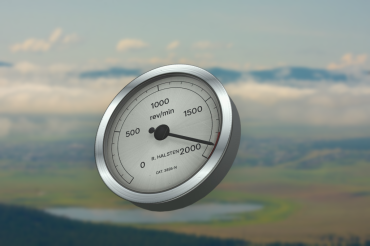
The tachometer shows 1900rpm
